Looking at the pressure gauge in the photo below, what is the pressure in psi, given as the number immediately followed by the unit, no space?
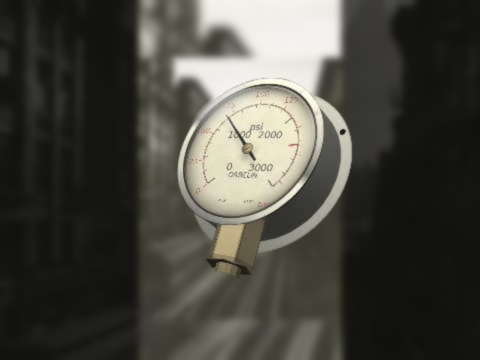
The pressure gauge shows 1000psi
